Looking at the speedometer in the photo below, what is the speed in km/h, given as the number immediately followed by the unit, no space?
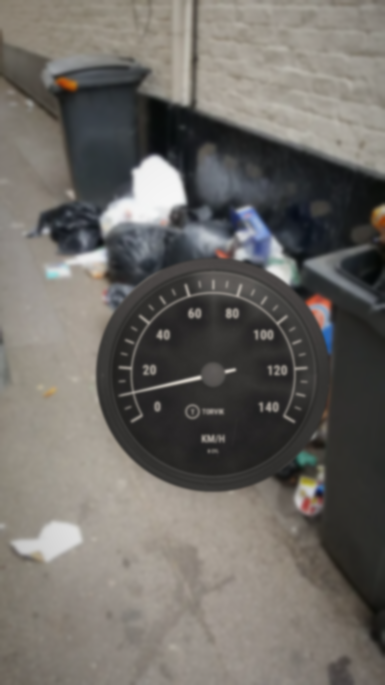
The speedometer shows 10km/h
